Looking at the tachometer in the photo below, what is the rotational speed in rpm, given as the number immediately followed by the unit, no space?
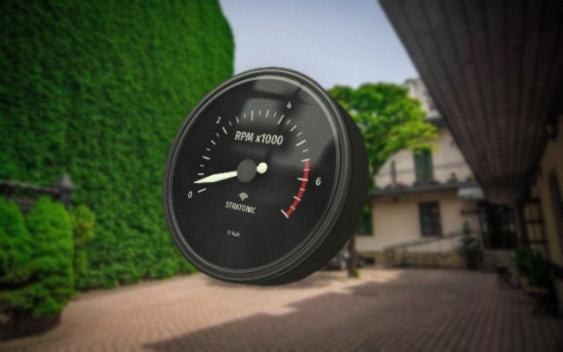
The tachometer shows 250rpm
